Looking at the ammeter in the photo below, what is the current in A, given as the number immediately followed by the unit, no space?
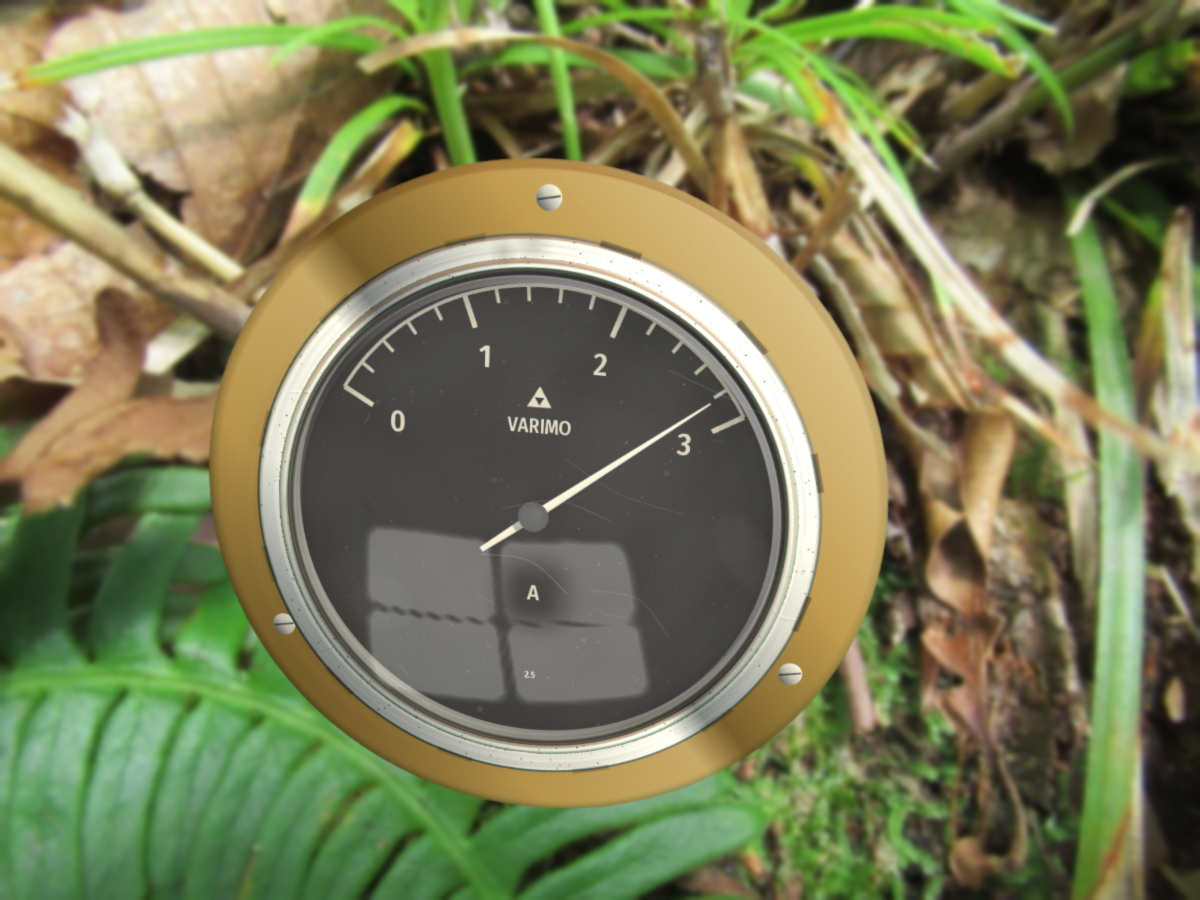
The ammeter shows 2.8A
